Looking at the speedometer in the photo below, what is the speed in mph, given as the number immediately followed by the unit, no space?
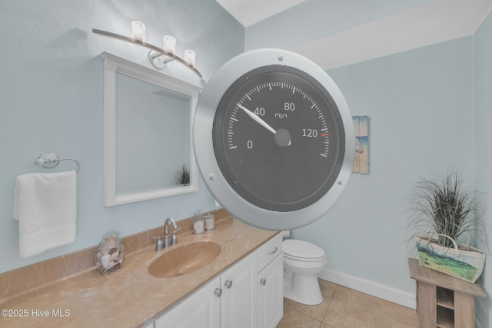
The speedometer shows 30mph
